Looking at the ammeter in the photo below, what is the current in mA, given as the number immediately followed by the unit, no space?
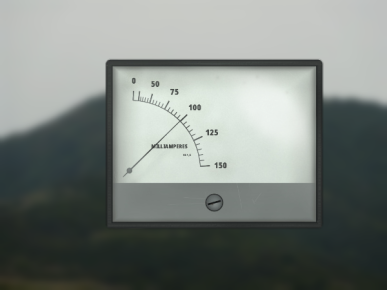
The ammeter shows 100mA
